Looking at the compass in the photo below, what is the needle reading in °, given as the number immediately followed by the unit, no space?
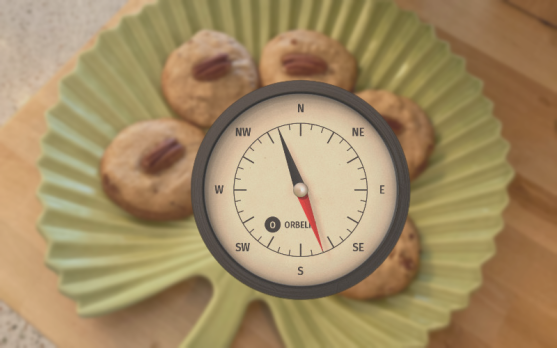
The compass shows 160°
